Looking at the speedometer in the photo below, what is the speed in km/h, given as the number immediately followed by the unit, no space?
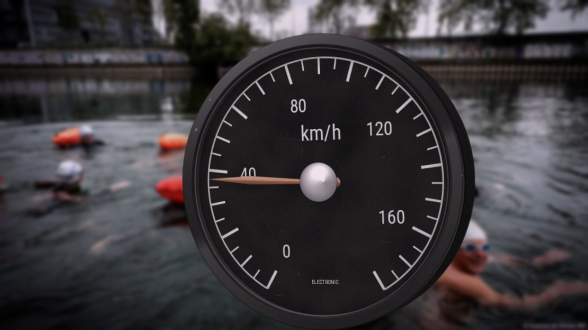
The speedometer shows 37.5km/h
